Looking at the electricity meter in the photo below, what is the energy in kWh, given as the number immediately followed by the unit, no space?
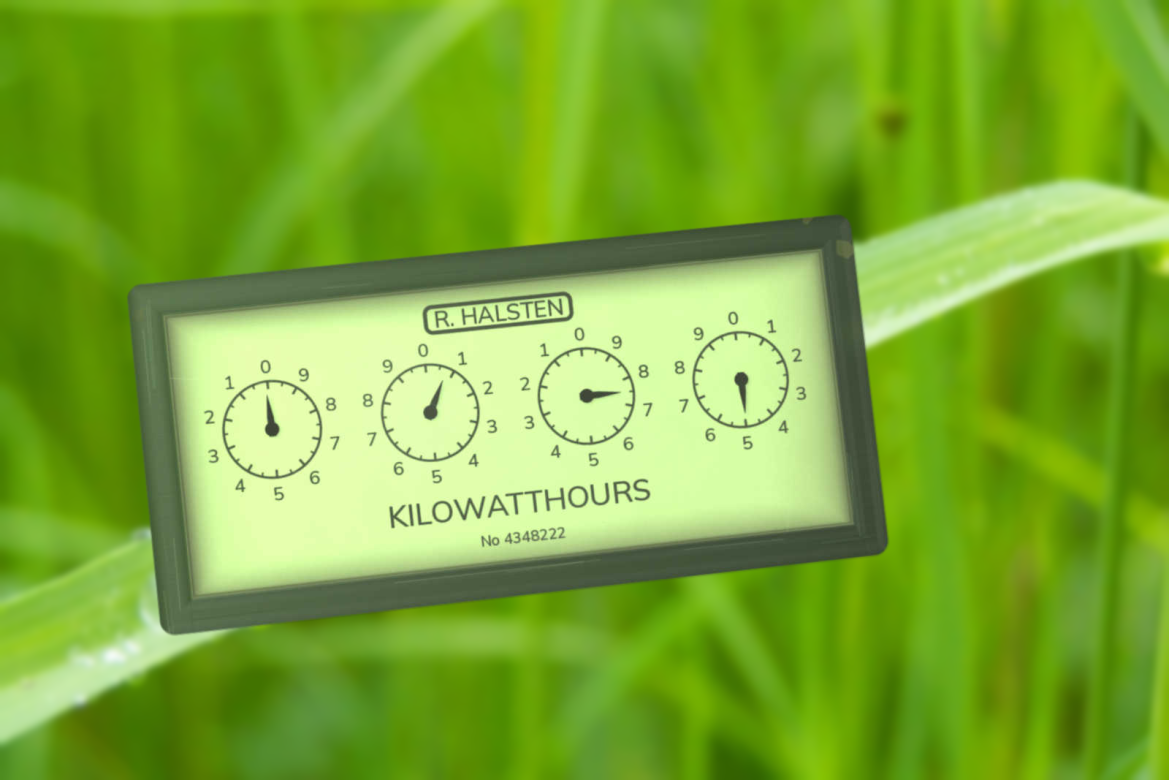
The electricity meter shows 75kWh
